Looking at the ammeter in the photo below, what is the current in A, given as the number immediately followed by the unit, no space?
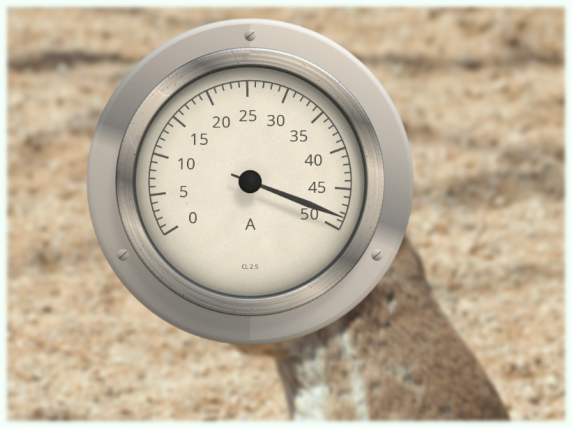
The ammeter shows 48.5A
